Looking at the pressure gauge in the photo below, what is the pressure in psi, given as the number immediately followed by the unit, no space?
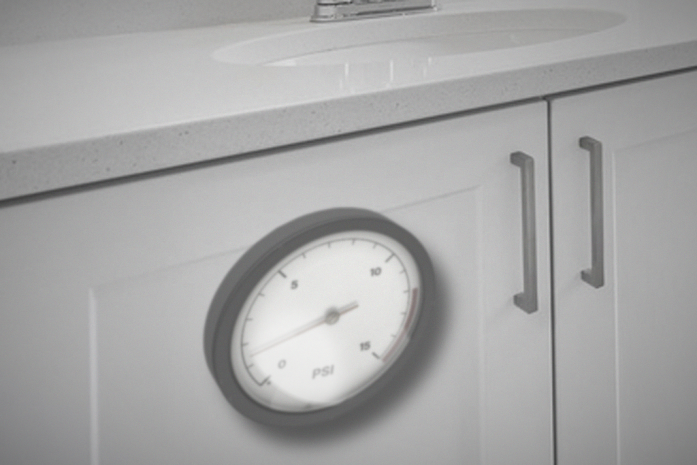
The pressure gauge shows 1.5psi
